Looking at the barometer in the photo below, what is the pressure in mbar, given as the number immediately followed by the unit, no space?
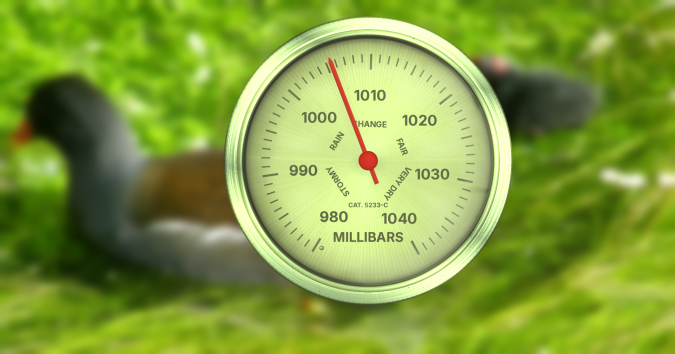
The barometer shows 1005.5mbar
